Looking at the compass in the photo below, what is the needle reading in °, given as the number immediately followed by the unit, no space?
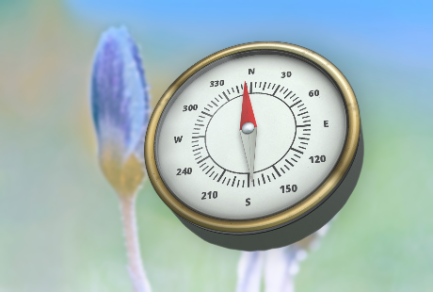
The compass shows 355°
